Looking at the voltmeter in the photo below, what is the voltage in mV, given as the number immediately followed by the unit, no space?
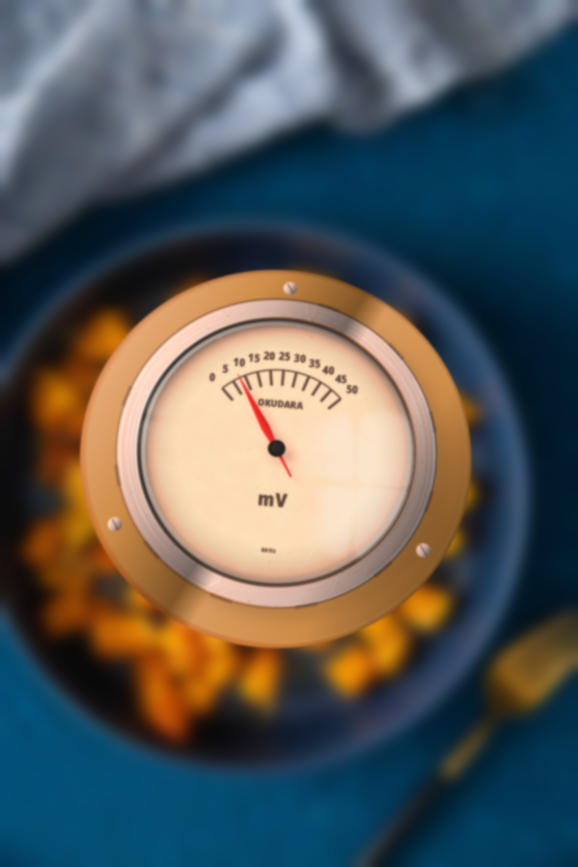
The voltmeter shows 7.5mV
